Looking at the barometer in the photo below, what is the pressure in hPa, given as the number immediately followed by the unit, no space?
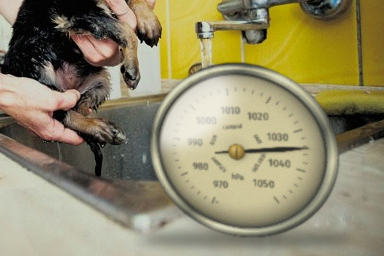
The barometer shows 1034hPa
